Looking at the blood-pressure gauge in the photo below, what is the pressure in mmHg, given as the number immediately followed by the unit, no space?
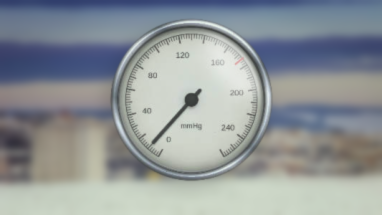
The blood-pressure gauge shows 10mmHg
